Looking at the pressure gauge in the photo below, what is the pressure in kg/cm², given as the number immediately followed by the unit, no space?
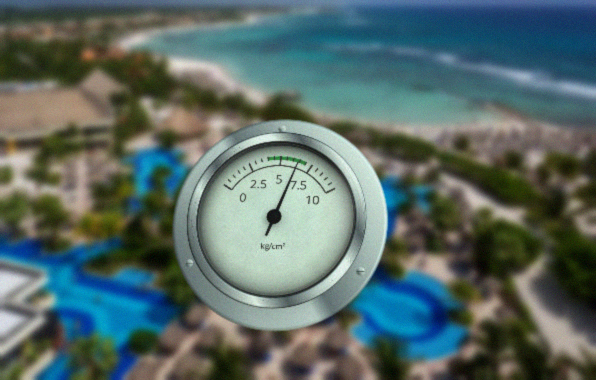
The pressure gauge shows 6.5kg/cm²
